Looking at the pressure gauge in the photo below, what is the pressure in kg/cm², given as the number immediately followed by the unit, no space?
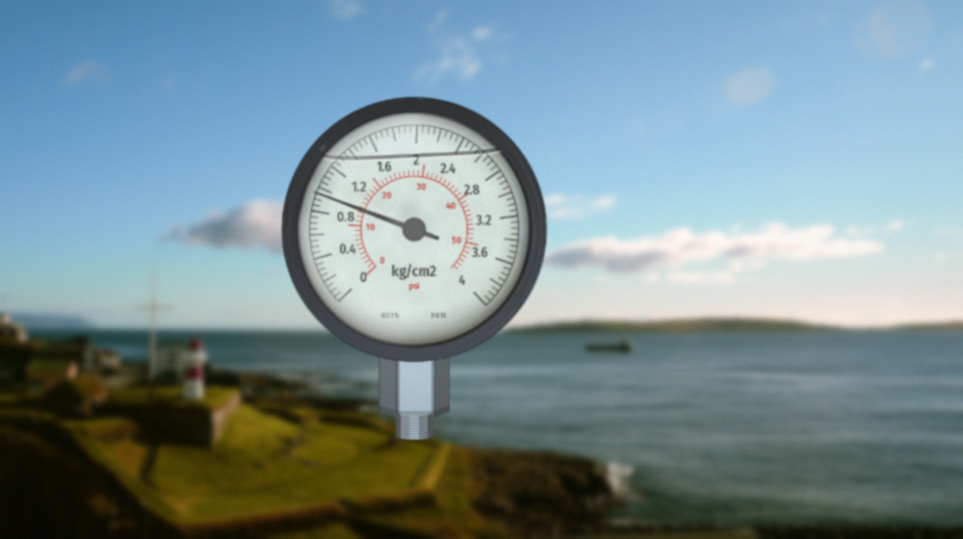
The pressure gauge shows 0.95kg/cm²
